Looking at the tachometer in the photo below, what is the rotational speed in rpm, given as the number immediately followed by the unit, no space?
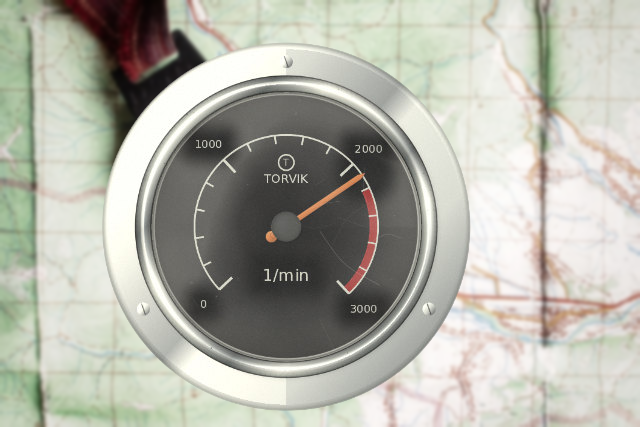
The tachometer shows 2100rpm
